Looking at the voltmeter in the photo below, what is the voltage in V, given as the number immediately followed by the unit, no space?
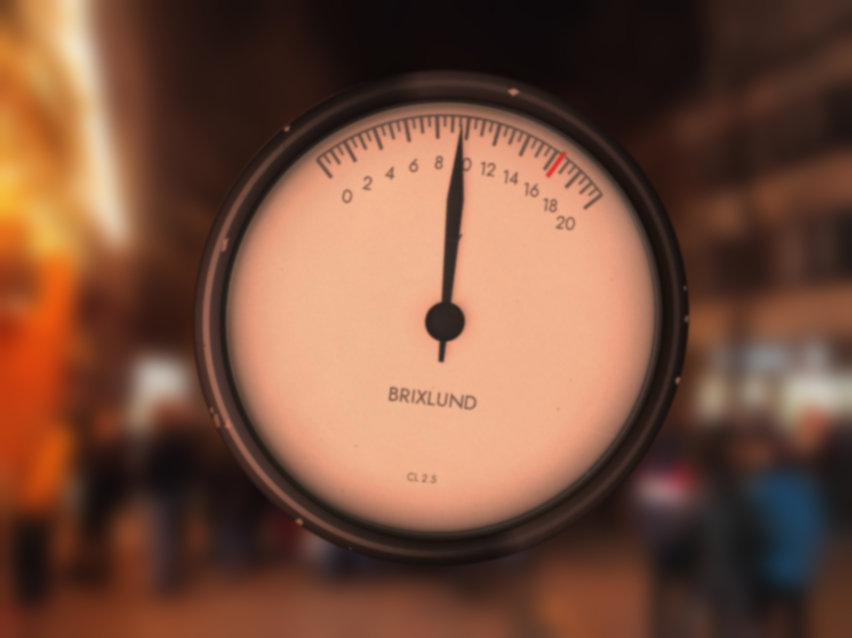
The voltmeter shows 9.5V
